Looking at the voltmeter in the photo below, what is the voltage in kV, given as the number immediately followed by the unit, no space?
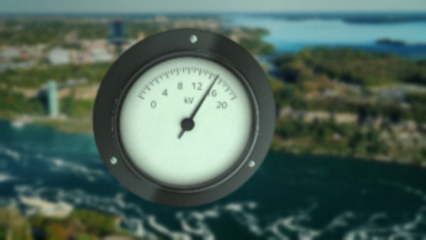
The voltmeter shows 15kV
